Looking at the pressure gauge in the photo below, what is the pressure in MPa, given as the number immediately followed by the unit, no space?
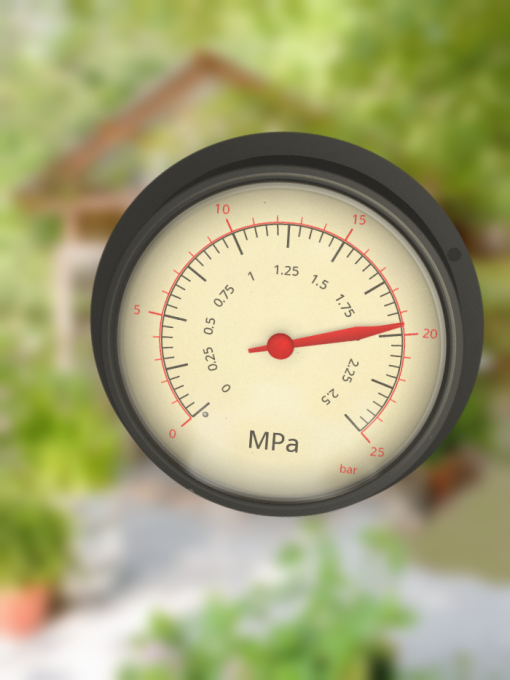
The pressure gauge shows 1.95MPa
